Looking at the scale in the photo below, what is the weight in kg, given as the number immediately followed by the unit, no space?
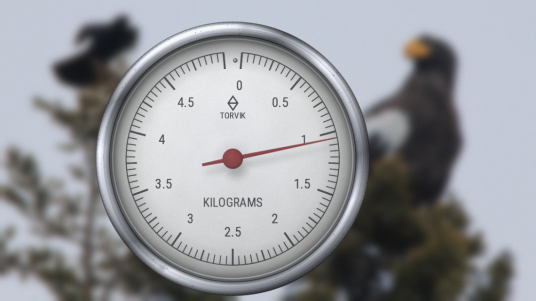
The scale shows 1.05kg
